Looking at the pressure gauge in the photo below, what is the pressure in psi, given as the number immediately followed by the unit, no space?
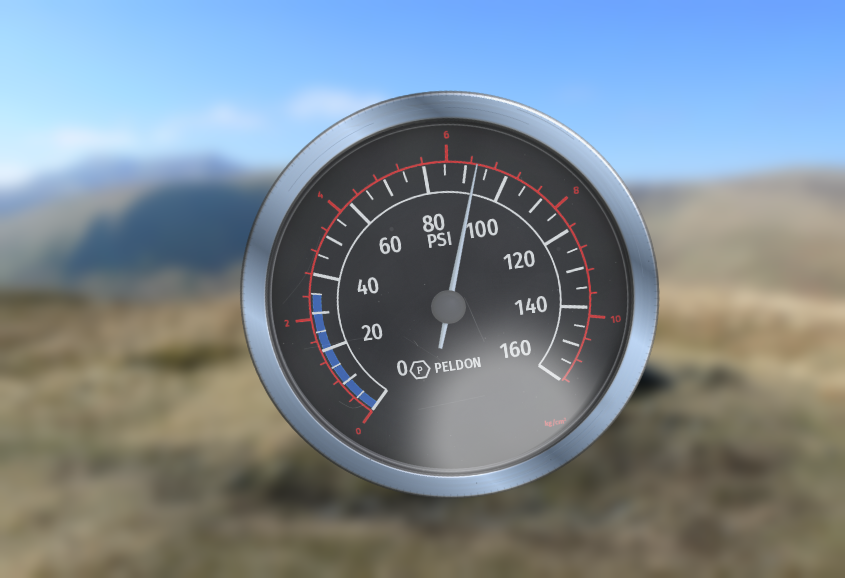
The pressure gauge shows 92.5psi
